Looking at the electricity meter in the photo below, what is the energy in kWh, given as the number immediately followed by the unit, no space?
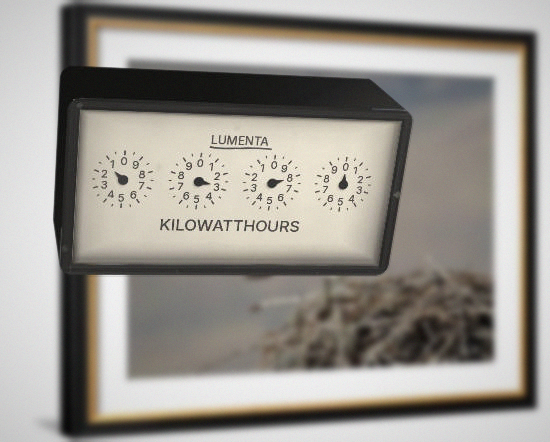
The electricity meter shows 1280kWh
